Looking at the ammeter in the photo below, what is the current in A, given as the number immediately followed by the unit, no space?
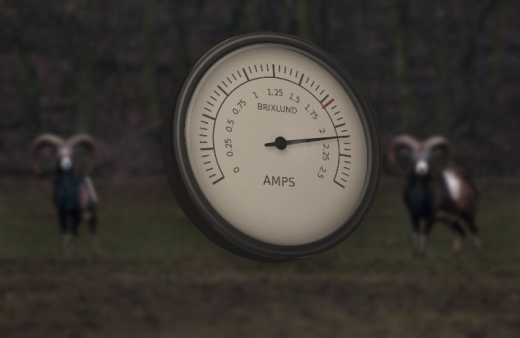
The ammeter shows 2.1A
